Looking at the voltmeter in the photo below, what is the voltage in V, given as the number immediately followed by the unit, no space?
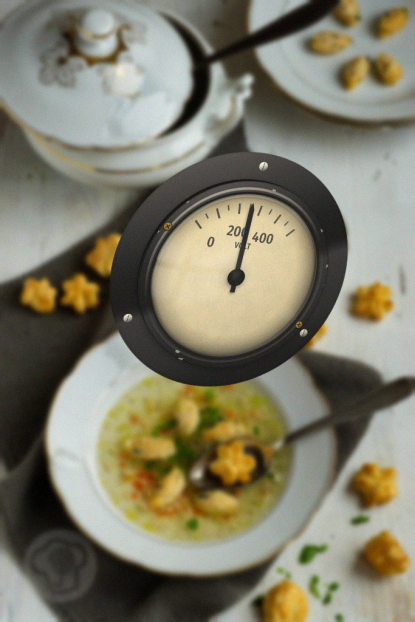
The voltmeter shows 250V
